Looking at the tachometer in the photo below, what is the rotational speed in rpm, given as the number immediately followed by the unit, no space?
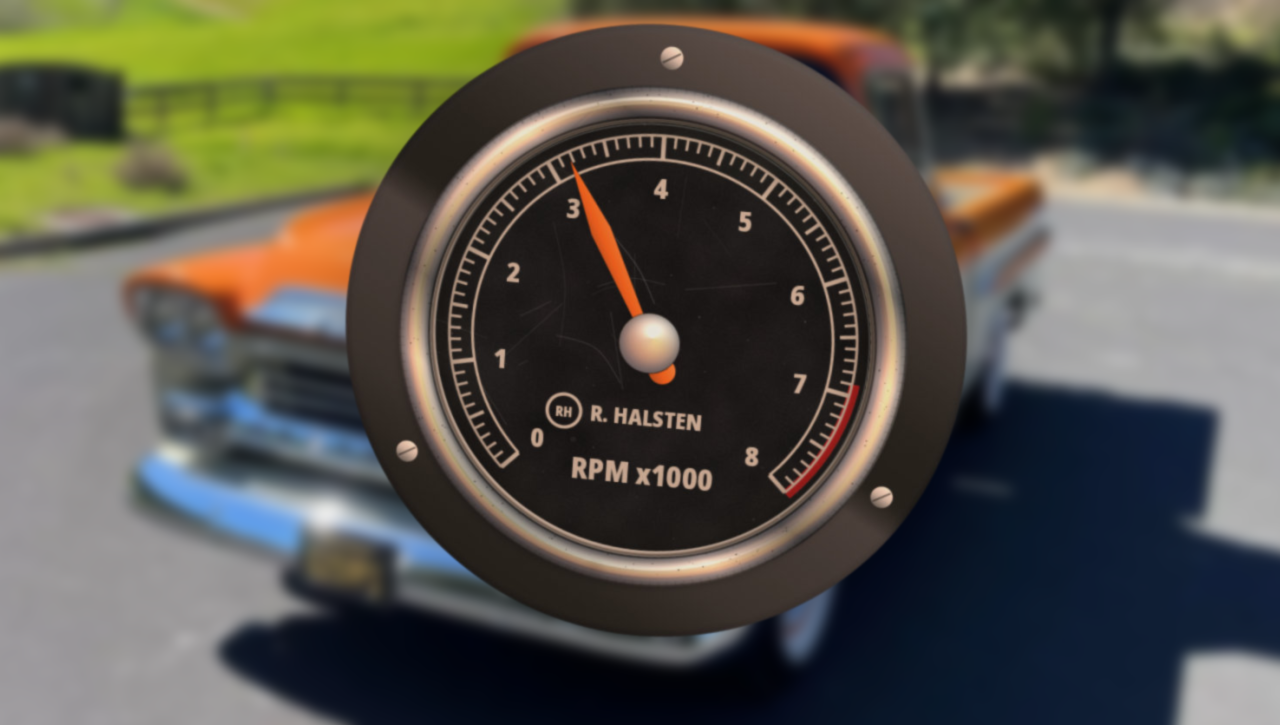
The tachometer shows 3200rpm
